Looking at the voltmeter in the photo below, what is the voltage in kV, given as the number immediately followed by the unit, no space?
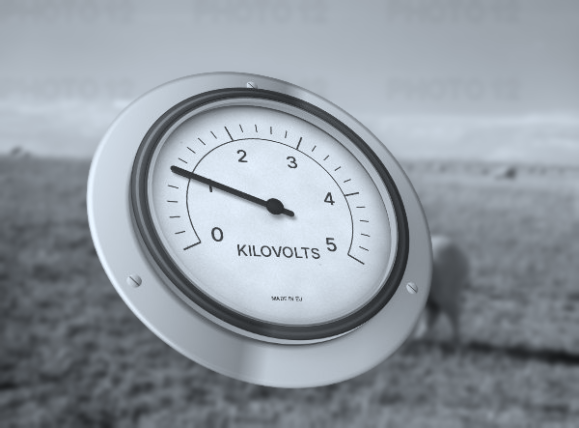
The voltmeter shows 1kV
